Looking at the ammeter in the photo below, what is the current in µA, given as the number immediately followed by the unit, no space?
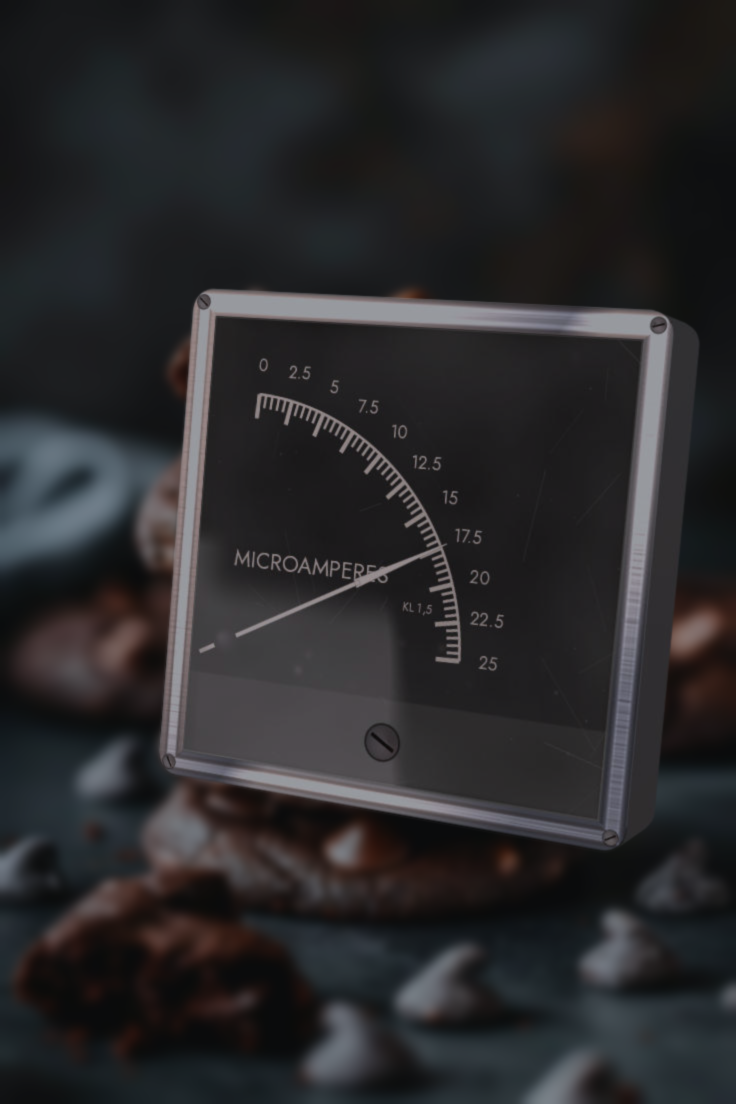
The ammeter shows 17.5µA
